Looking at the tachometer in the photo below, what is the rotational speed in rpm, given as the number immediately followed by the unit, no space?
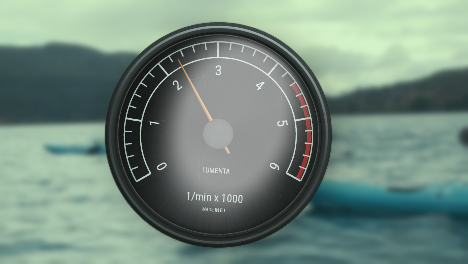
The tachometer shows 2300rpm
